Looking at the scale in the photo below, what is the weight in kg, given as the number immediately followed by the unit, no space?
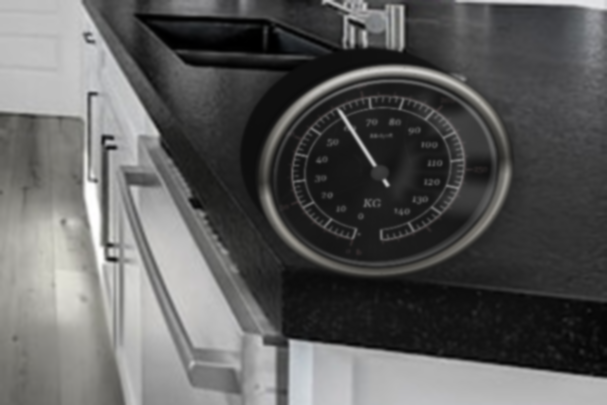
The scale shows 60kg
